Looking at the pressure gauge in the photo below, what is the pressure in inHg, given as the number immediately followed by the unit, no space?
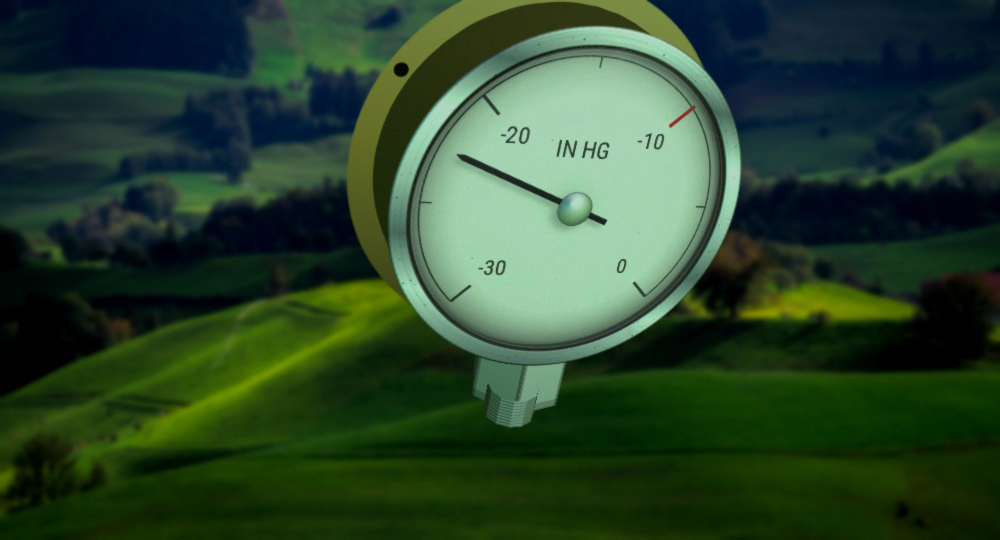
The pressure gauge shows -22.5inHg
